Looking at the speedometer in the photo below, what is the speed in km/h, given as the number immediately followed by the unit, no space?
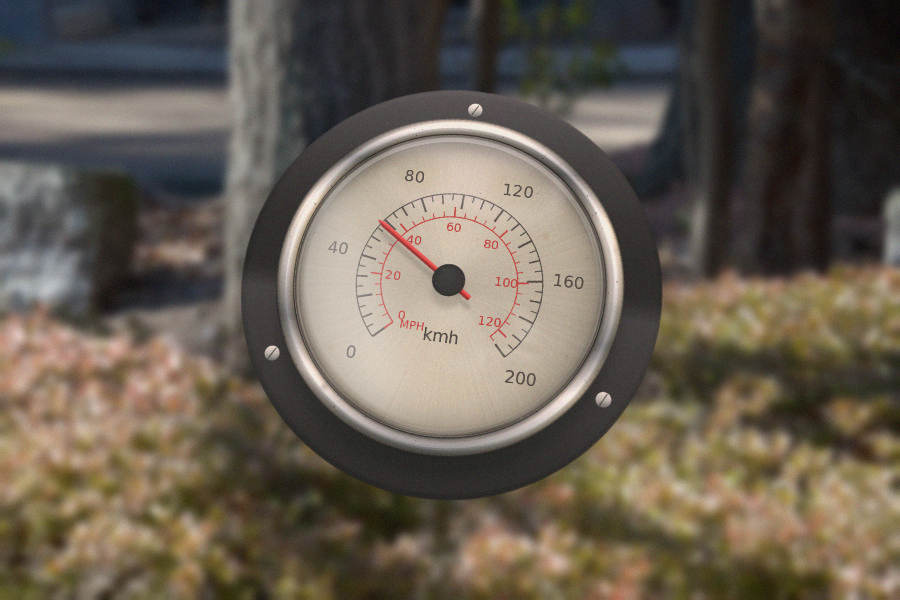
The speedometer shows 57.5km/h
